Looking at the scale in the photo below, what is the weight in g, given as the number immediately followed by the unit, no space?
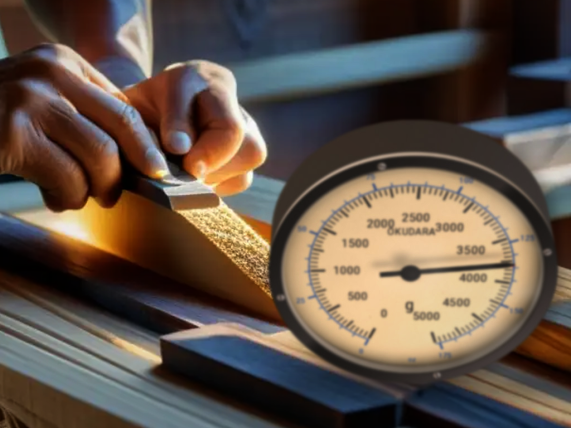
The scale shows 3750g
